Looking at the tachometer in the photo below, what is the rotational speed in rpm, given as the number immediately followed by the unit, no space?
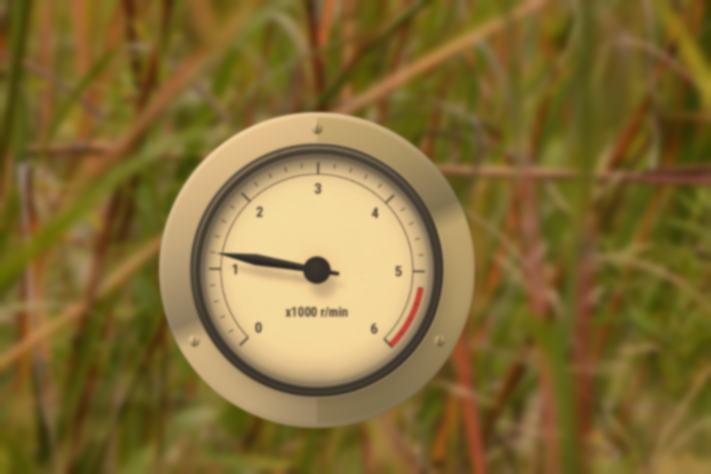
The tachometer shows 1200rpm
